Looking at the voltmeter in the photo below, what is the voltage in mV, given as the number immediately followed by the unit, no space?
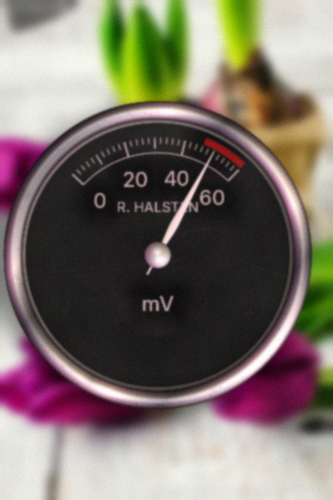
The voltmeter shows 50mV
